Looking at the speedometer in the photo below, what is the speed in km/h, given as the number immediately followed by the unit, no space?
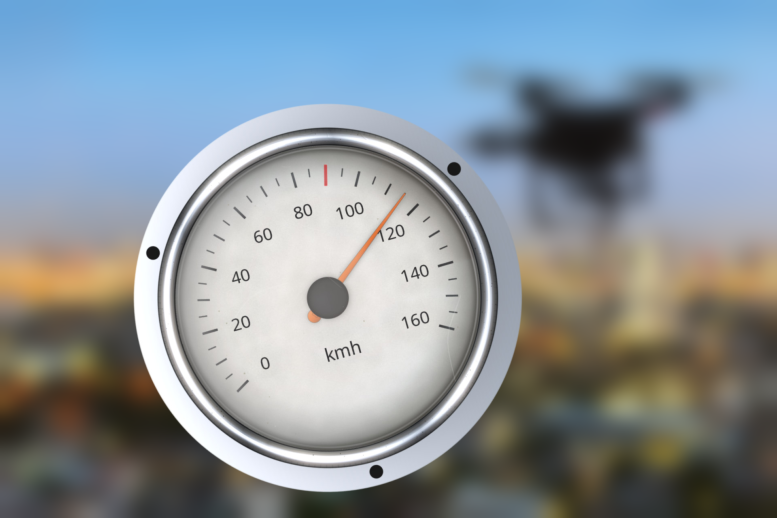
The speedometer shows 115km/h
